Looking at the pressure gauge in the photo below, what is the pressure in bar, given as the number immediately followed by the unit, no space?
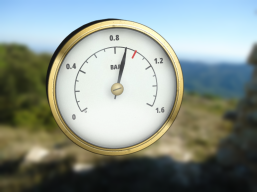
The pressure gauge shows 0.9bar
